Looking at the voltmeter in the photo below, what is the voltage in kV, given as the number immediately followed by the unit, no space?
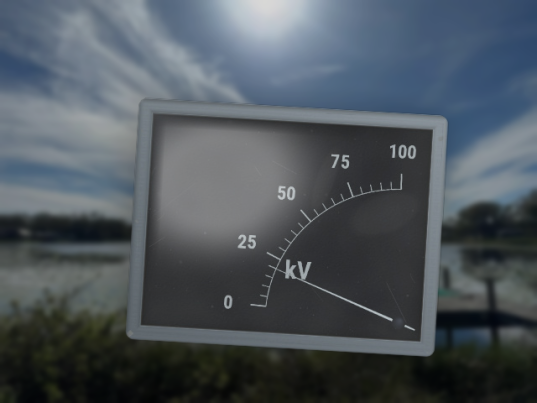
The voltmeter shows 20kV
